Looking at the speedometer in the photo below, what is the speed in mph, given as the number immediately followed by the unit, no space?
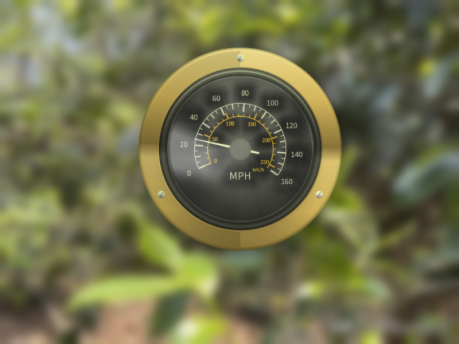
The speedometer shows 25mph
